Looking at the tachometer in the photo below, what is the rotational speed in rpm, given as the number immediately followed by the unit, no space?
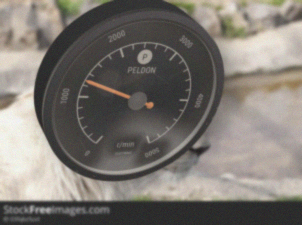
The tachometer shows 1300rpm
